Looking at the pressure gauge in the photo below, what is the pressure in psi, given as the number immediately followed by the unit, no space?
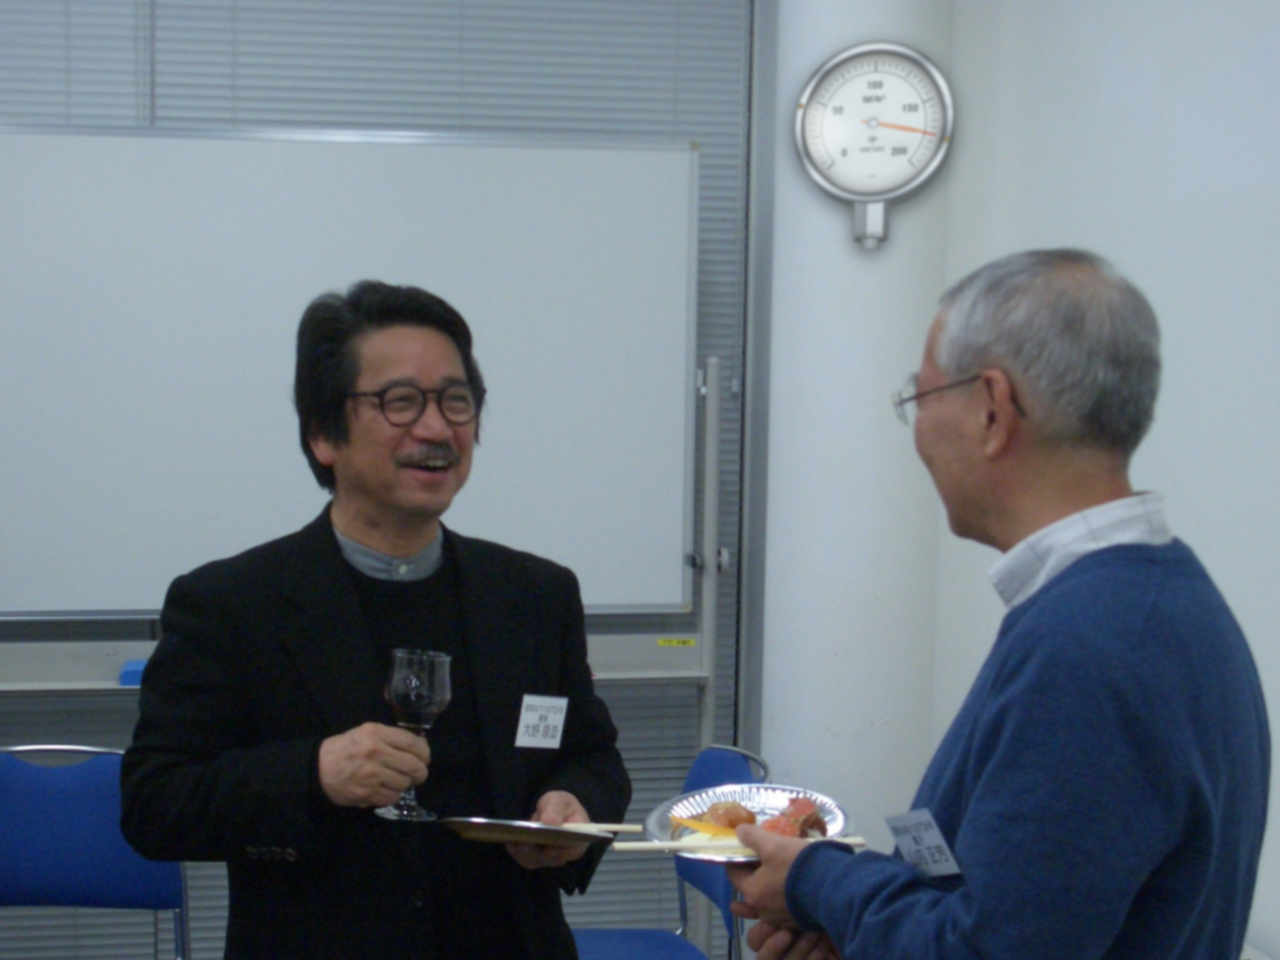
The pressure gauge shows 175psi
